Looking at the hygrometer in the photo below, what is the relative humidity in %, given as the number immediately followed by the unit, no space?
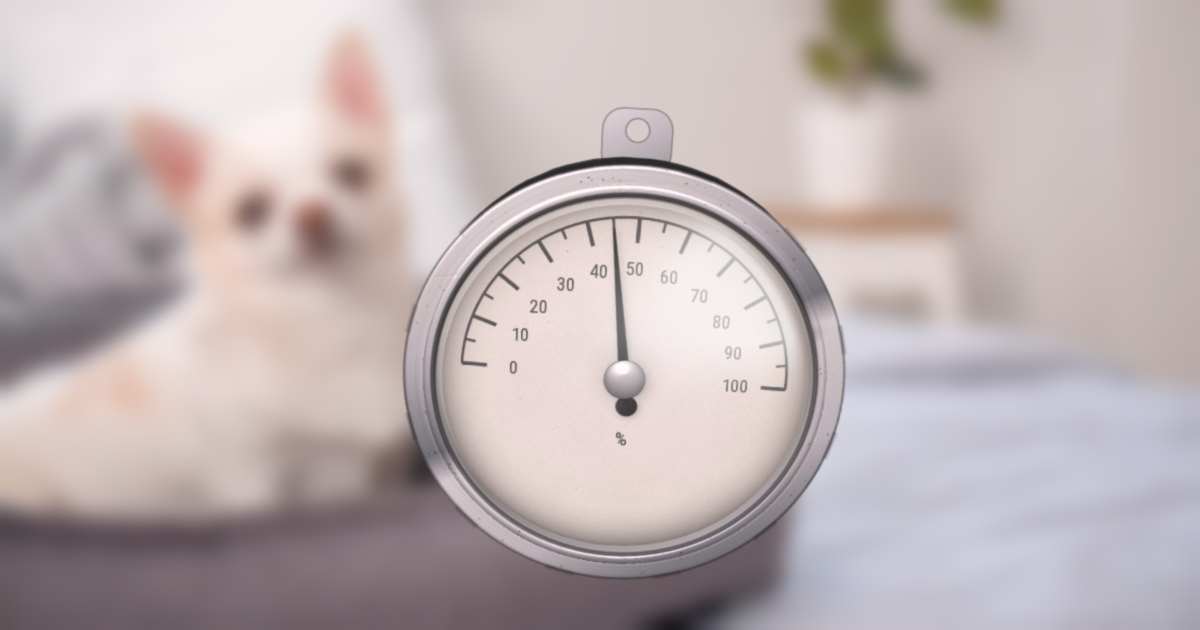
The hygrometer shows 45%
